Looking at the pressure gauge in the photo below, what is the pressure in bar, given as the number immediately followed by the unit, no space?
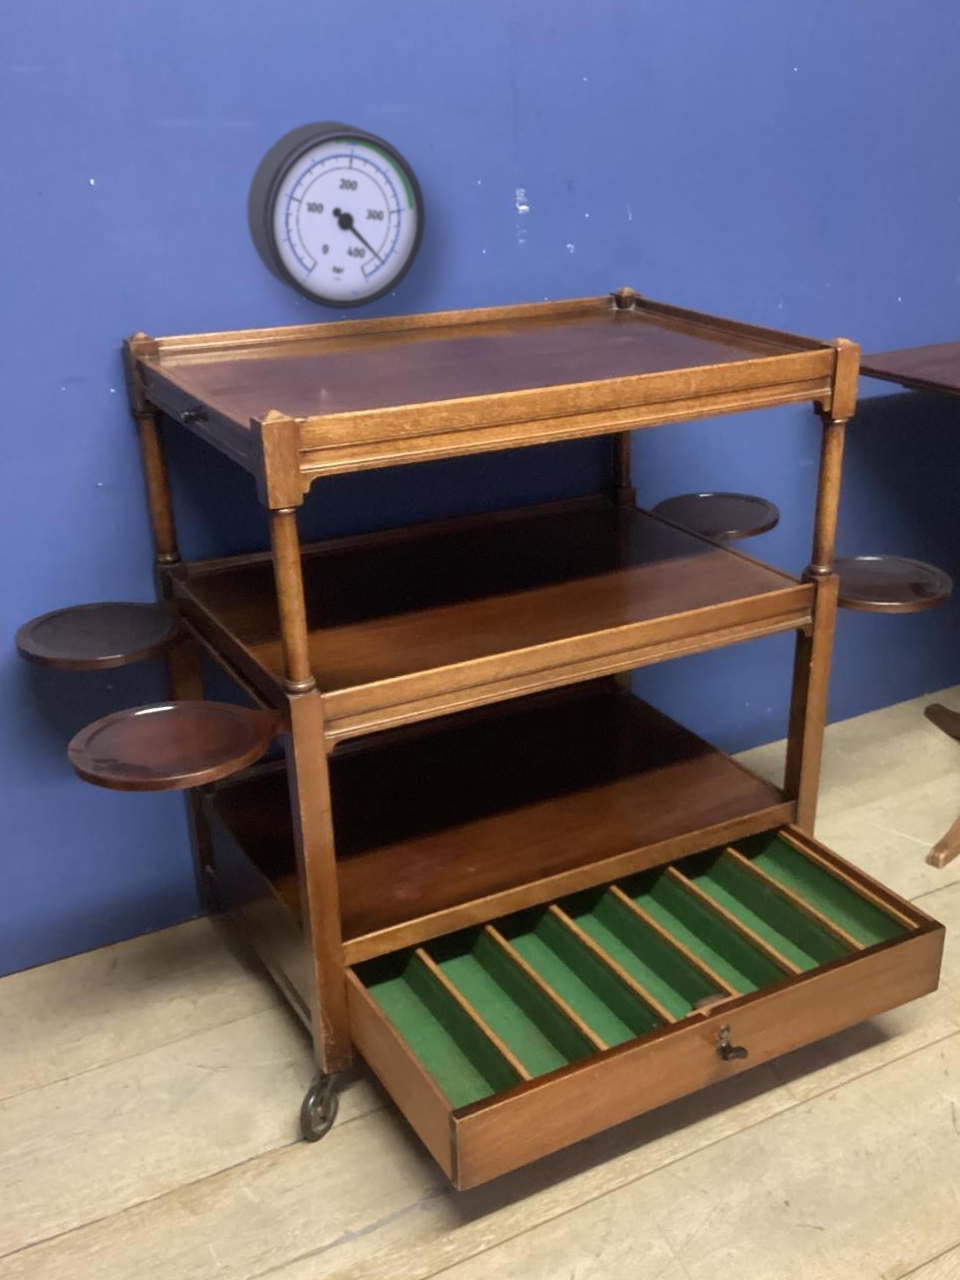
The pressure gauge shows 370bar
